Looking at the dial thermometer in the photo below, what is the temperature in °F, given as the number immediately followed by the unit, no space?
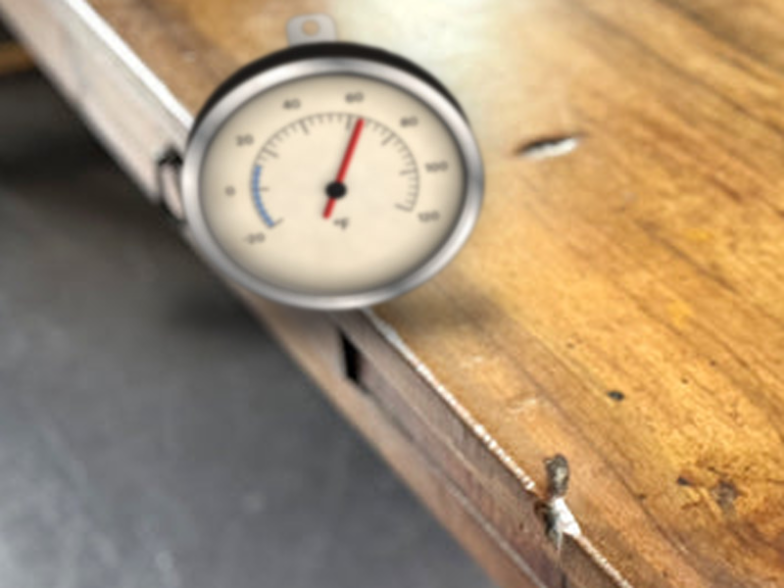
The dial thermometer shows 64°F
